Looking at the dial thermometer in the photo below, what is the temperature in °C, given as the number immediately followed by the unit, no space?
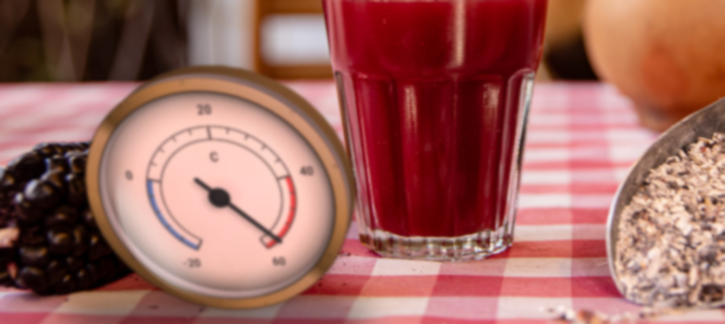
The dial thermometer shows 56°C
